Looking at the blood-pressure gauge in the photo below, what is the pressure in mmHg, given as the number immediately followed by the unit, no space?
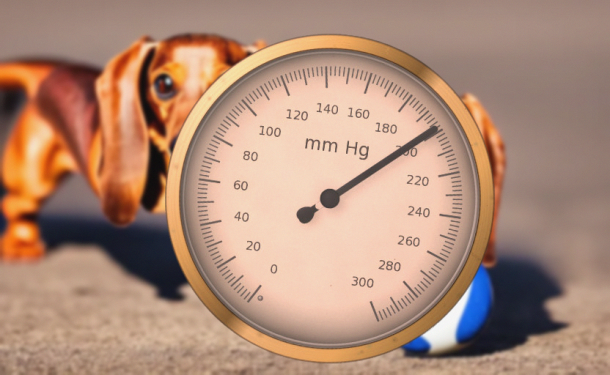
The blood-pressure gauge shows 198mmHg
